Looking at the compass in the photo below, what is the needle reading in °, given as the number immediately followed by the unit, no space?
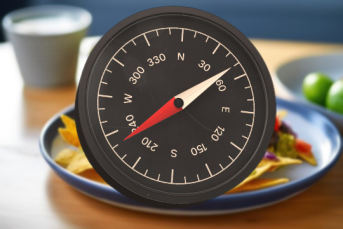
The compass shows 230°
